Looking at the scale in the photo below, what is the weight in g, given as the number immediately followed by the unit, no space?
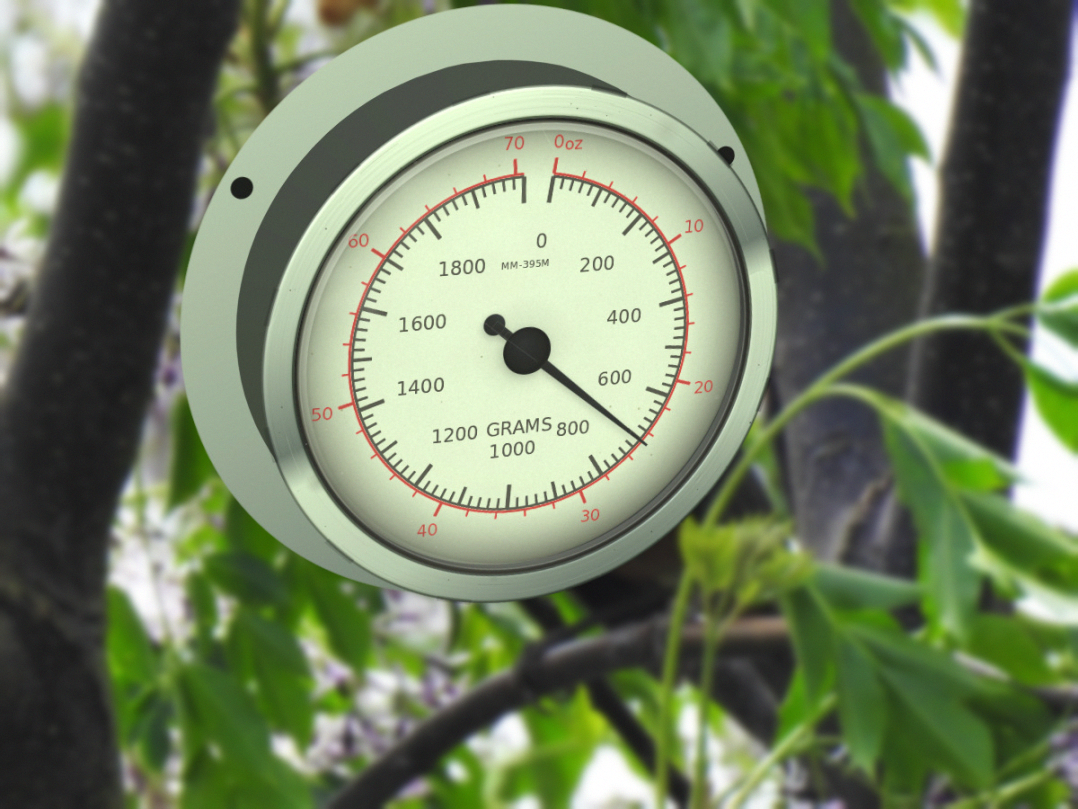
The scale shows 700g
